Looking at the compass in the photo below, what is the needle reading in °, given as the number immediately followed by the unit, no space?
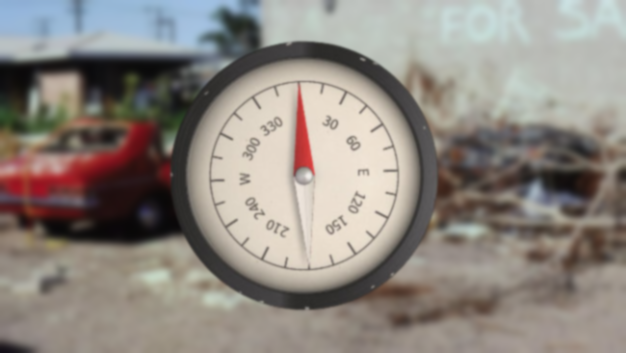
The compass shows 0°
